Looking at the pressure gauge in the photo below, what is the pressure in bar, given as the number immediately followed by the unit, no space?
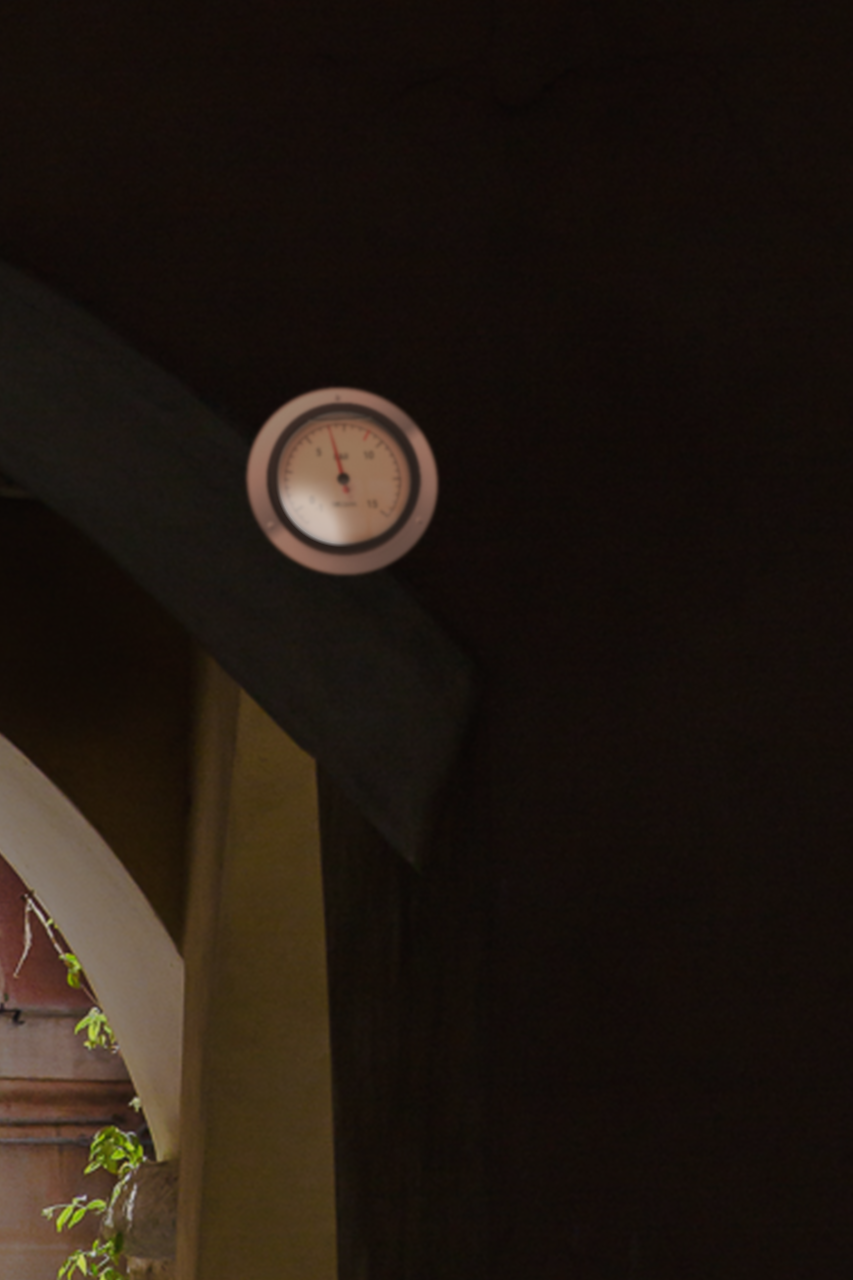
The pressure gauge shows 6.5bar
